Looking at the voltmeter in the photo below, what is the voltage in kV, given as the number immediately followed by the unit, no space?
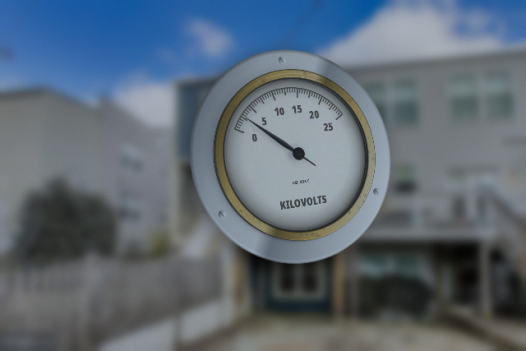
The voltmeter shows 2.5kV
